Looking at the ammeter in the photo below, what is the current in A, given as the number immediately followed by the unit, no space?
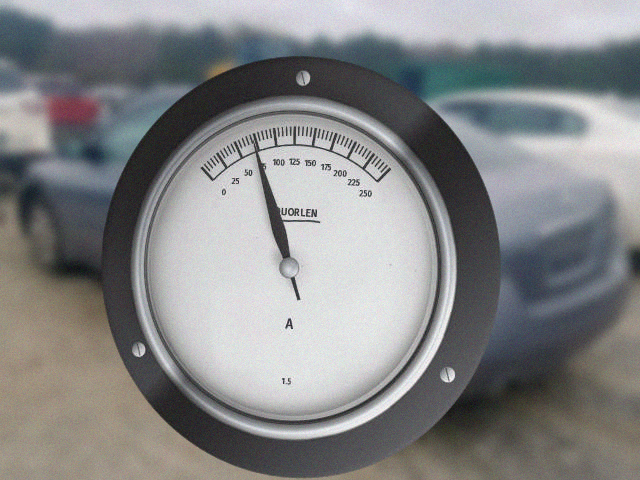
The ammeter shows 75A
